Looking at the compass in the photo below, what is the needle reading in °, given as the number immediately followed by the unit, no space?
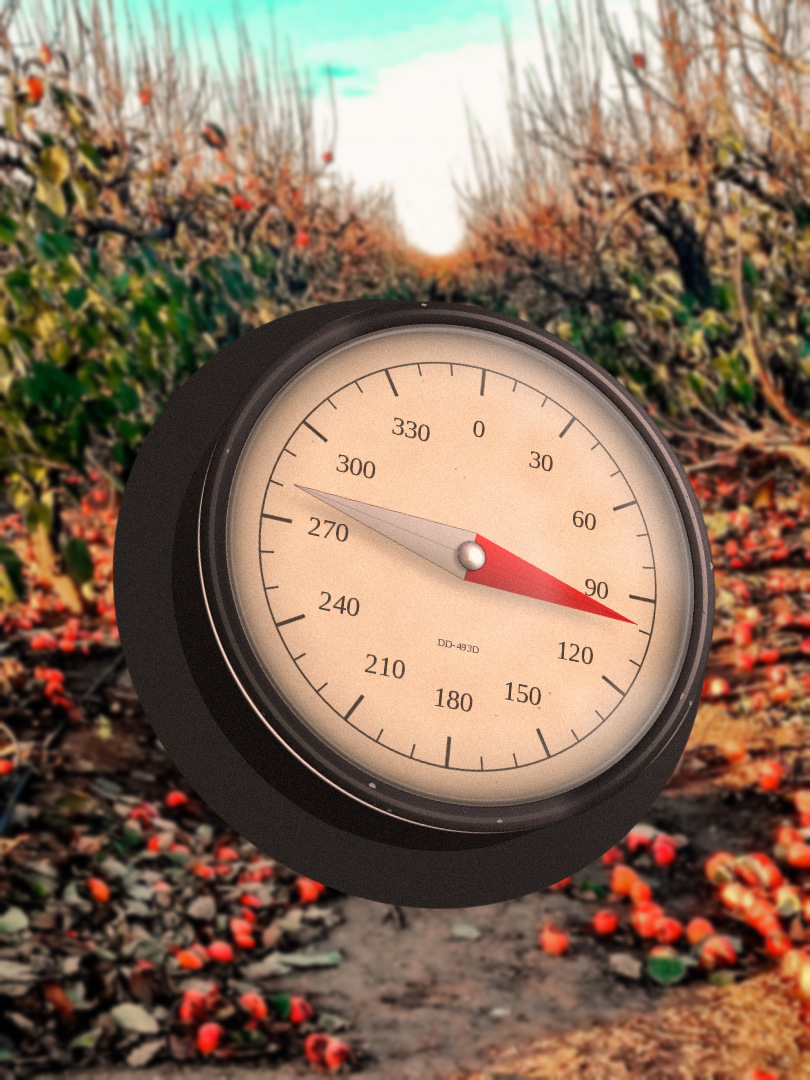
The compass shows 100°
